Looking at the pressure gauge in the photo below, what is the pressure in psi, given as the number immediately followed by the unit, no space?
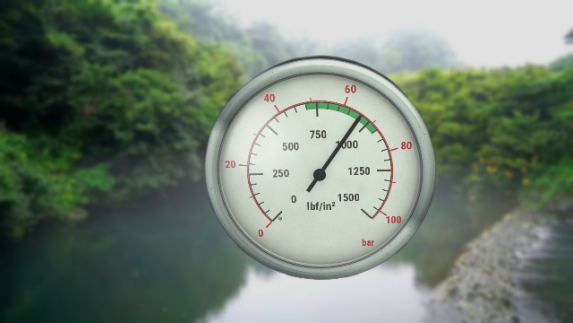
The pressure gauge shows 950psi
